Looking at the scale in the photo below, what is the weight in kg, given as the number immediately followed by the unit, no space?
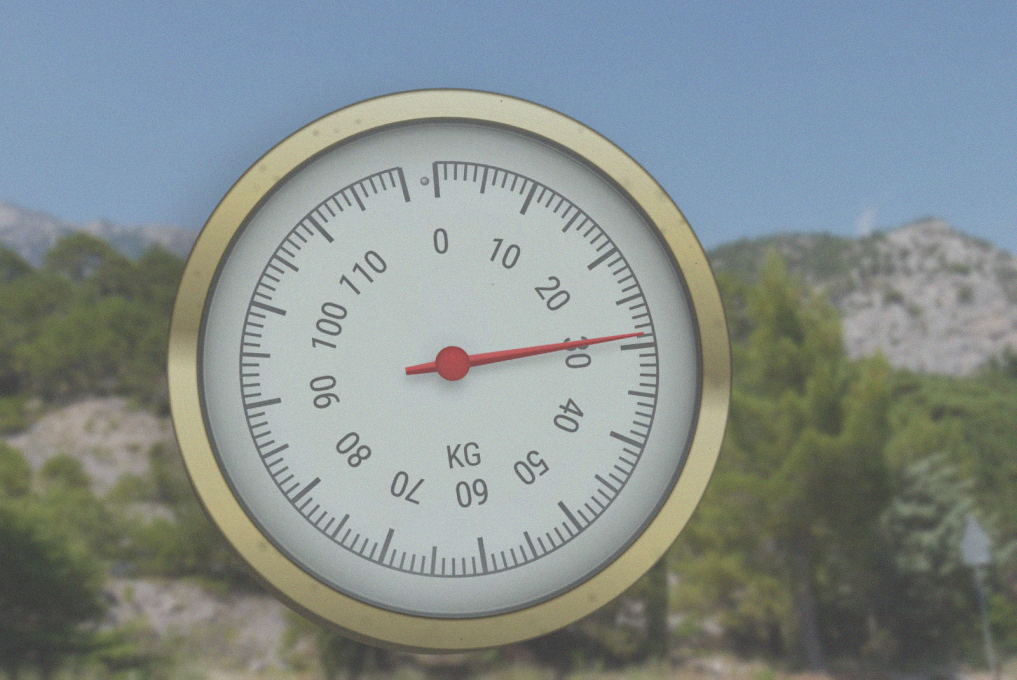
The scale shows 29kg
